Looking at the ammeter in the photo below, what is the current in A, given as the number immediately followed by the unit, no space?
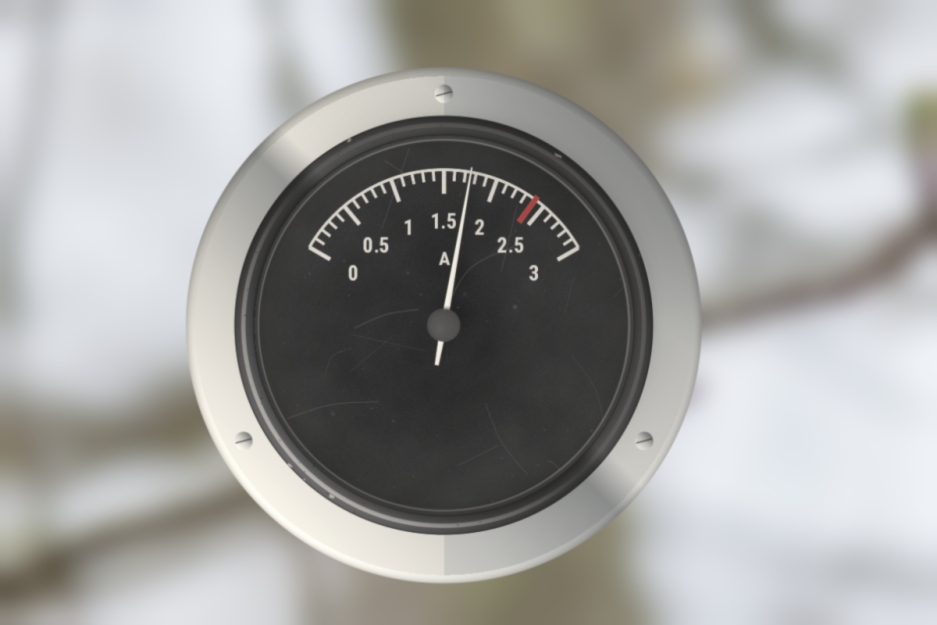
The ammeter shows 1.75A
